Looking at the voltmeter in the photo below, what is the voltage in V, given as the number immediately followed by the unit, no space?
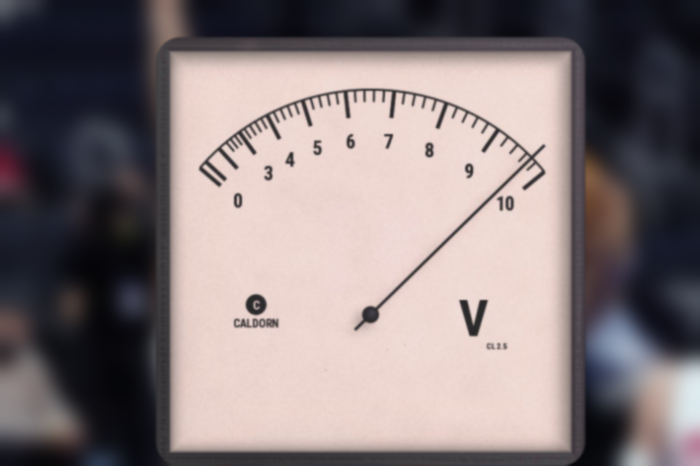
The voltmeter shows 9.7V
